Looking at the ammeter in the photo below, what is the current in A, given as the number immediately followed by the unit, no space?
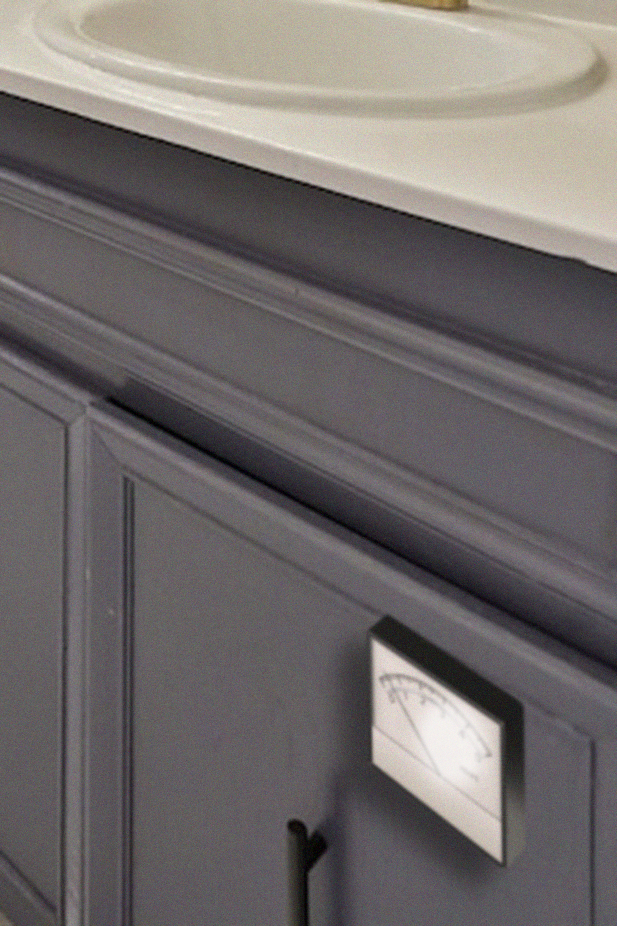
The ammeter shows 0.5A
